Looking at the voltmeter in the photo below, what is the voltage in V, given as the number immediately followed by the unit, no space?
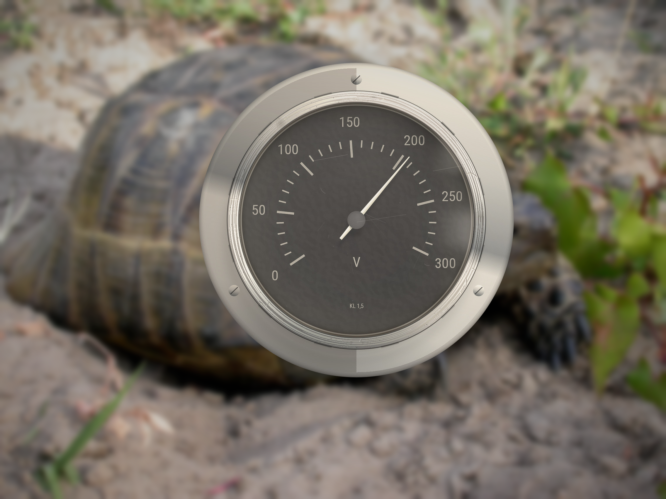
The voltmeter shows 205V
